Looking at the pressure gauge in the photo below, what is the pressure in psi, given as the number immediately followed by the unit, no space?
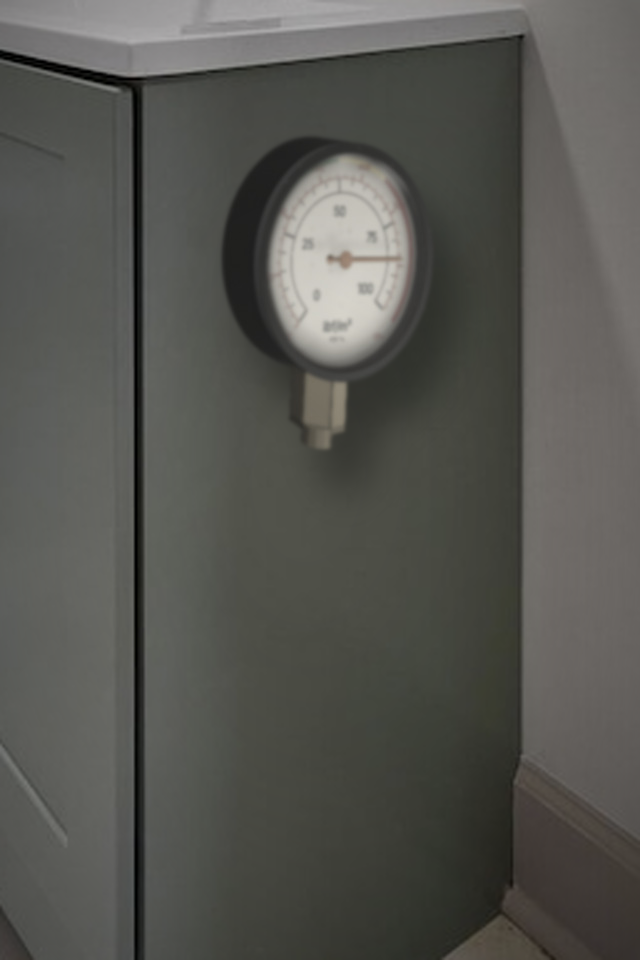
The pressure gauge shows 85psi
